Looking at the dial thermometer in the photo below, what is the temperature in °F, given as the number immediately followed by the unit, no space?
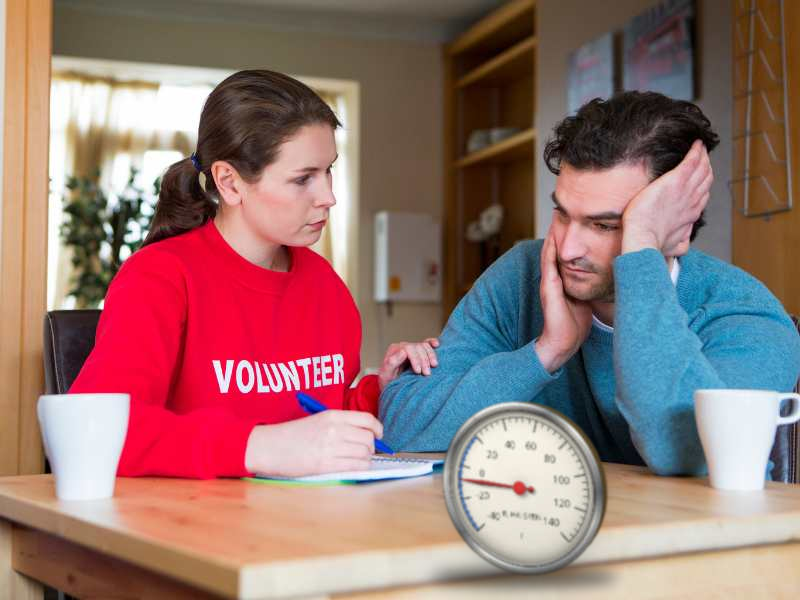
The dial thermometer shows -8°F
